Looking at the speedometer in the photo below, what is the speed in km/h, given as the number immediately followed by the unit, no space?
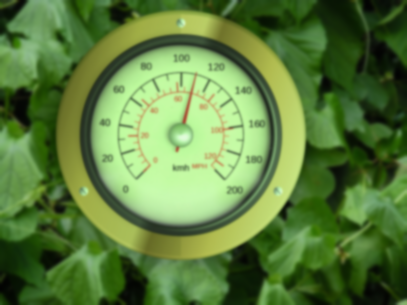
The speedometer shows 110km/h
